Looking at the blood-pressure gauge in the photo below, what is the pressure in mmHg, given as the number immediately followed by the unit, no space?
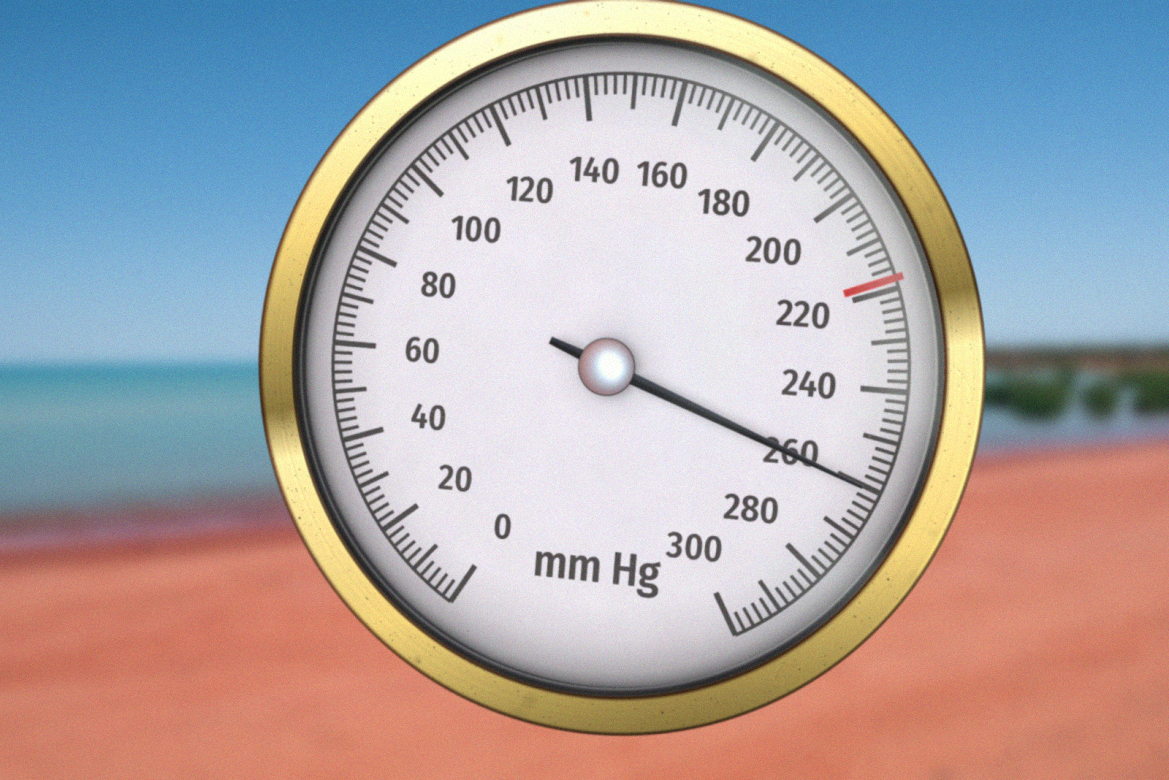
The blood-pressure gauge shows 260mmHg
